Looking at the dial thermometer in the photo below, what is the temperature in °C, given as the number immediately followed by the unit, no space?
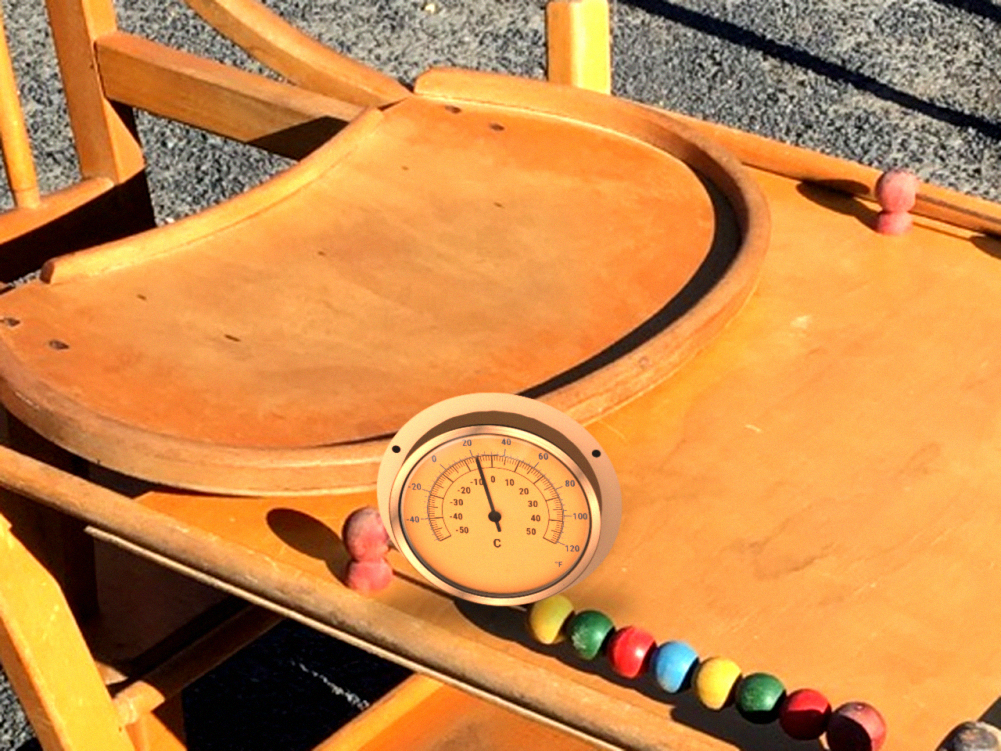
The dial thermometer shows -5°C
